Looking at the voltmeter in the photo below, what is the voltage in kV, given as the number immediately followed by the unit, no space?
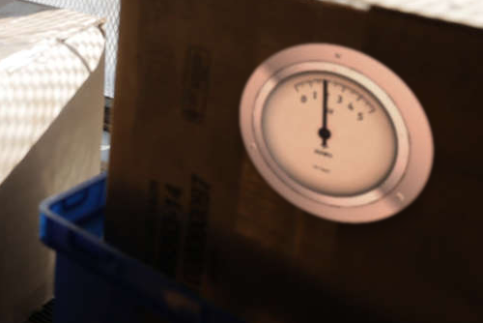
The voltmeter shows 2kV
